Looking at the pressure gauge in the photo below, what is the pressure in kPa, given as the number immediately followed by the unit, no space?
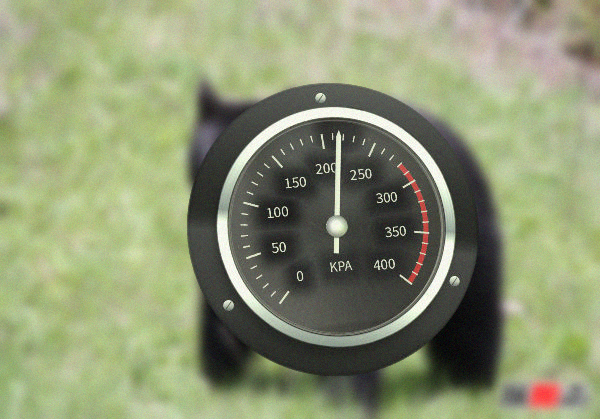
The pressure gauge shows 215kPa
